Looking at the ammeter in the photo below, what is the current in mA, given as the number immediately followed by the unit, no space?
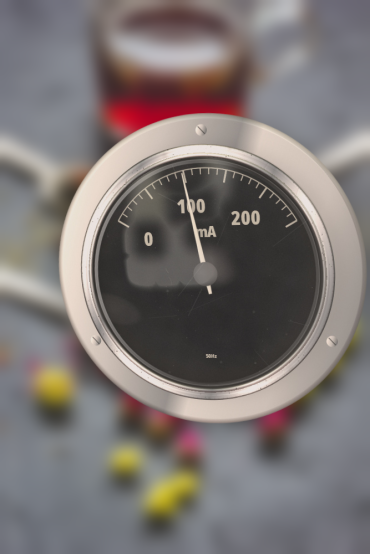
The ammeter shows 100mA
